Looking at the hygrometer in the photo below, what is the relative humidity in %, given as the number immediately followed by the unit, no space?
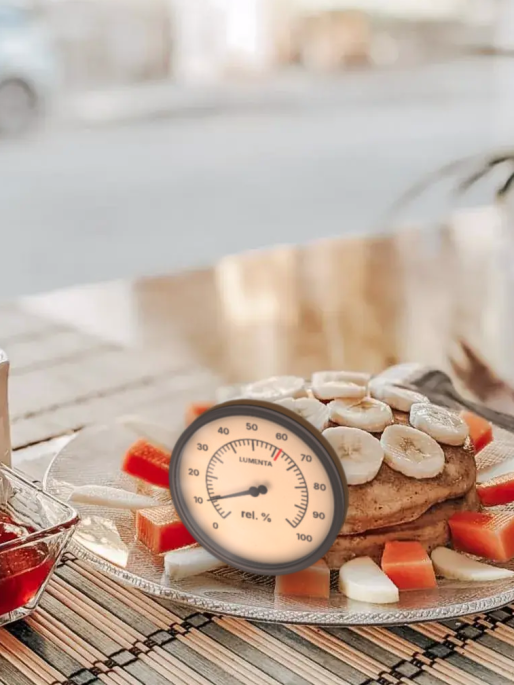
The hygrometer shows 10%
